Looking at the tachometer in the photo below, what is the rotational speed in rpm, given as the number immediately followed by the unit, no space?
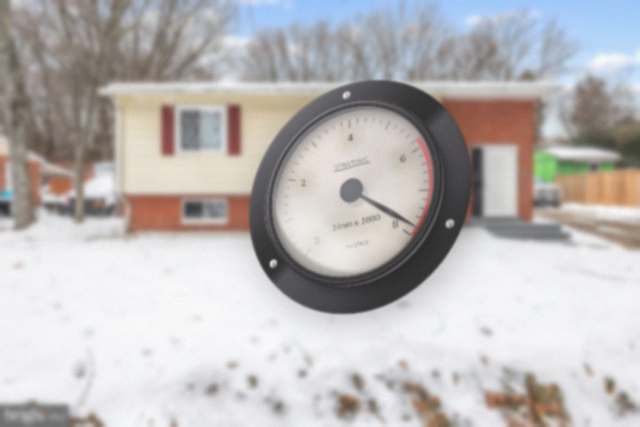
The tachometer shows 7800rpm
